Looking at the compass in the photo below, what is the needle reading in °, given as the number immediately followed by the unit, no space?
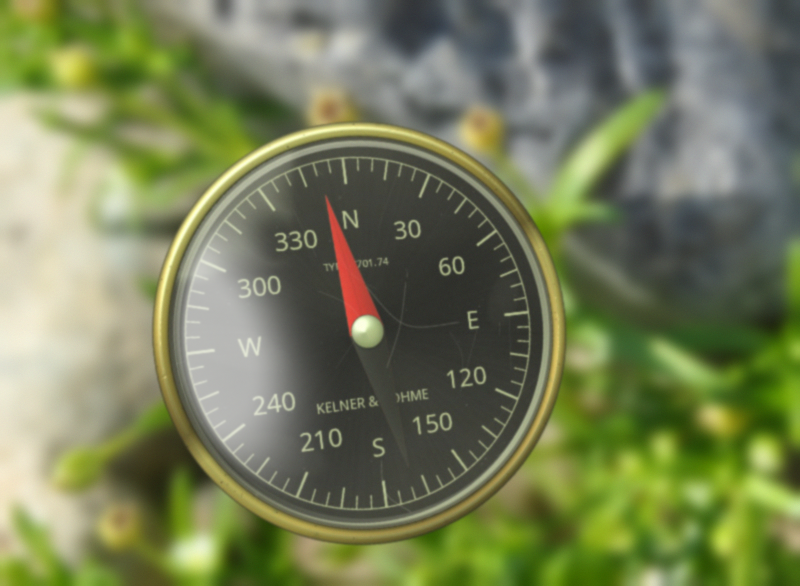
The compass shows 350°
